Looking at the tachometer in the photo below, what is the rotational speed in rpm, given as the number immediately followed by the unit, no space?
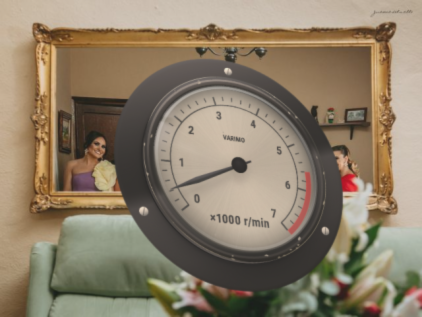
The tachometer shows 400rpm
